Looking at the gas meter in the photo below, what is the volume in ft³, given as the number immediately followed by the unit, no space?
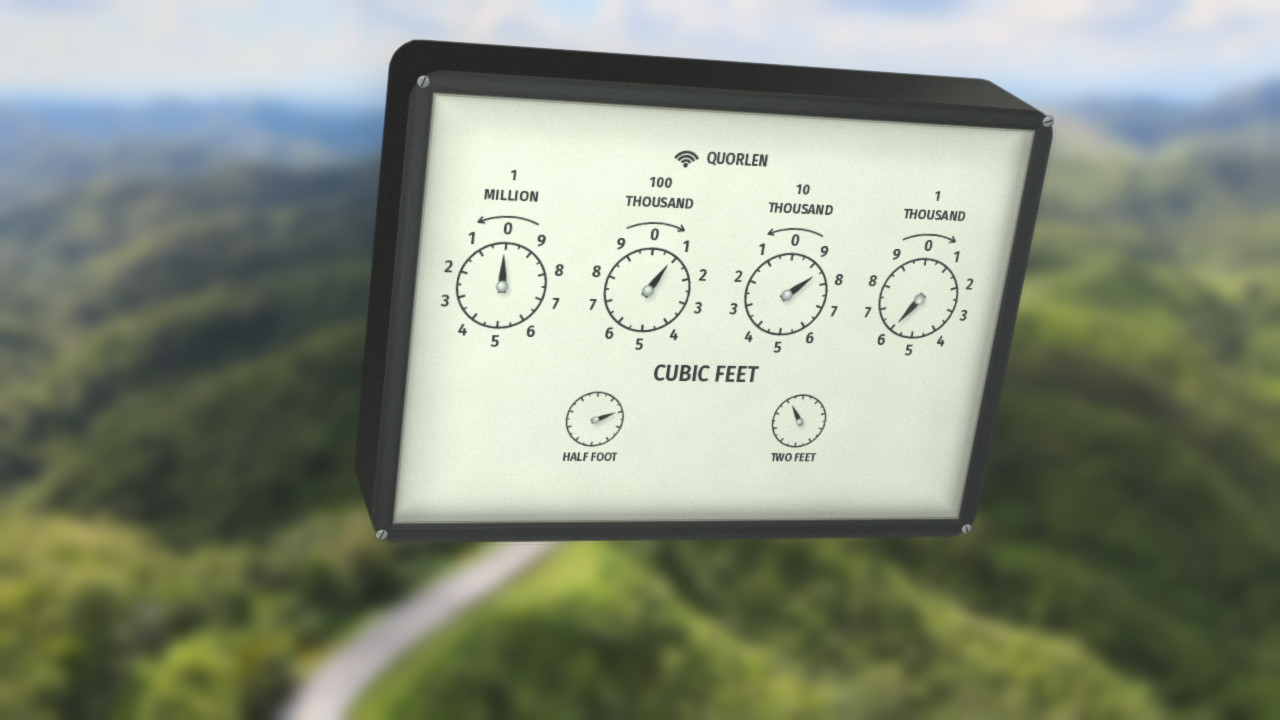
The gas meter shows 8600ft³
